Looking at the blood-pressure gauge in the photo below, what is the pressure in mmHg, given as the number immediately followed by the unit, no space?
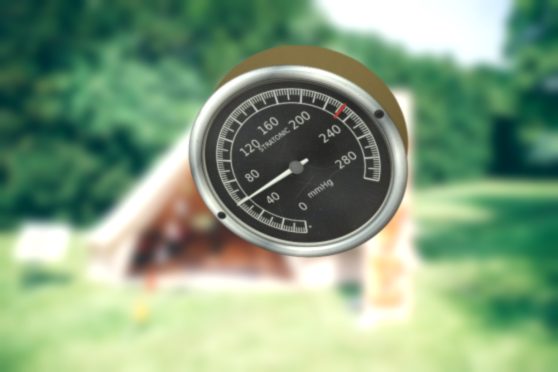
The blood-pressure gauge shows 60mmHg
